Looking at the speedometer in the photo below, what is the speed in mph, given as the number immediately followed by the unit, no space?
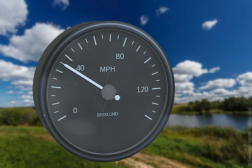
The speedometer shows 35mph
